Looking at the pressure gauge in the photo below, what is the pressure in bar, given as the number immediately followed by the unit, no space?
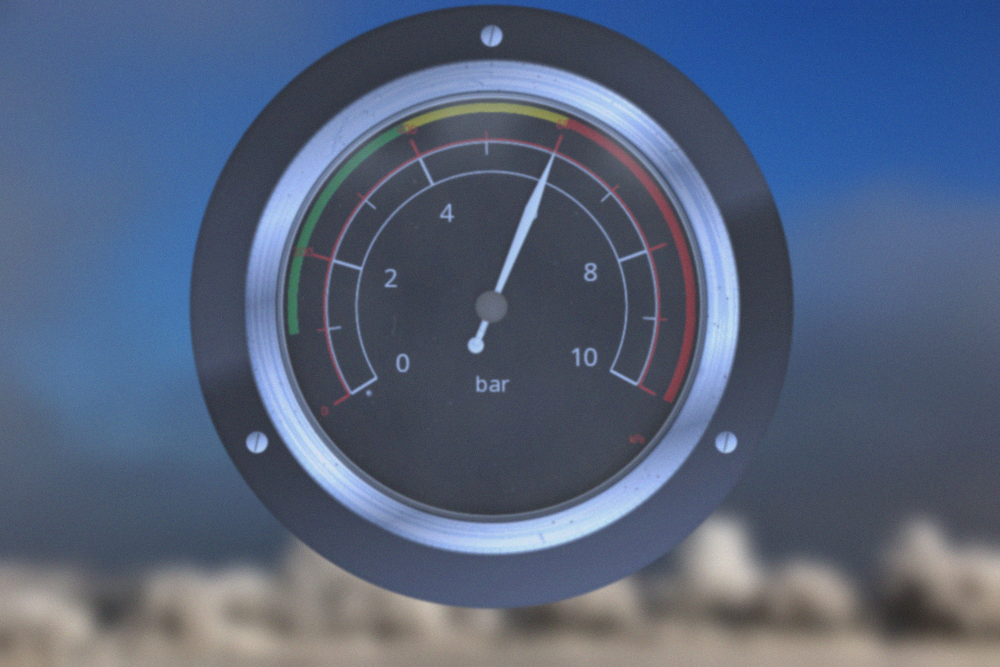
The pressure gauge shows 6bar
